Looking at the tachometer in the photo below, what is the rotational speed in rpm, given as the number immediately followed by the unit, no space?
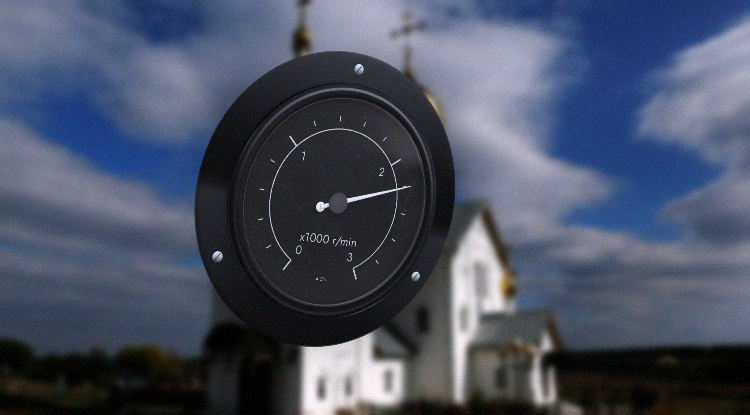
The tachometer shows 2200rpm
